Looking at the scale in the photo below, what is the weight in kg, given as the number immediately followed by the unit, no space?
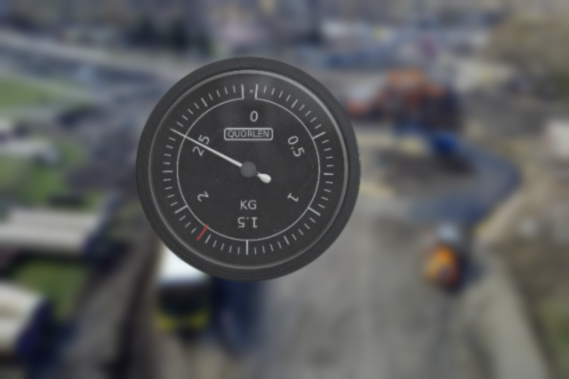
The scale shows 2.5kg
